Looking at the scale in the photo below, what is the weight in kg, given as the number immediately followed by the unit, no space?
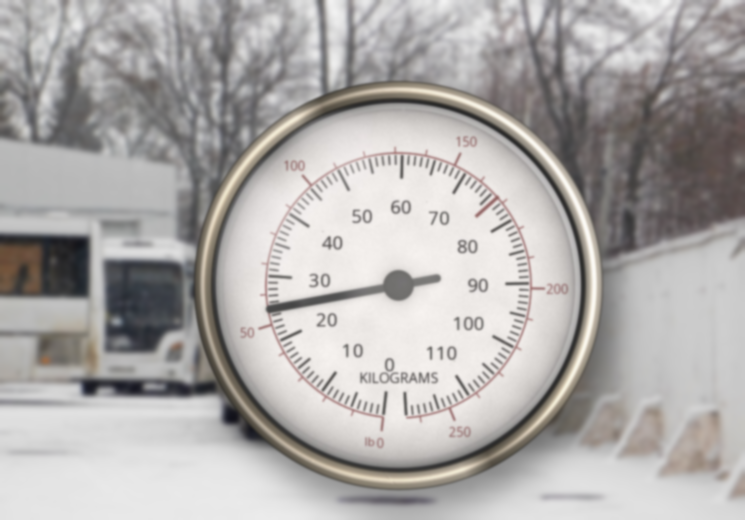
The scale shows 25kg
